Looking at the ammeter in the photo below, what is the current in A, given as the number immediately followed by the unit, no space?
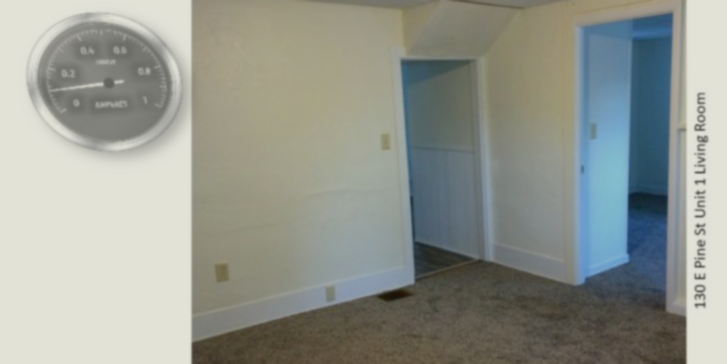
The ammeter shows 0.1A
